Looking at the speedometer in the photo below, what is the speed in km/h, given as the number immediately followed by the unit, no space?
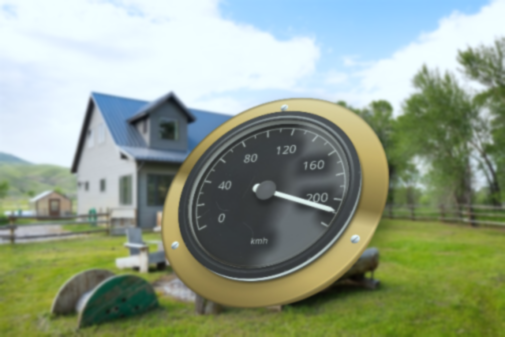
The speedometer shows 210km/h
